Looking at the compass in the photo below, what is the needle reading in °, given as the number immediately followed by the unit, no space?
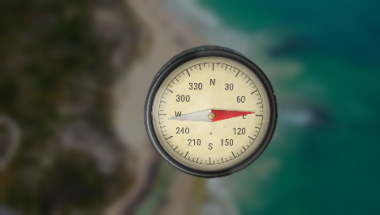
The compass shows 85°
